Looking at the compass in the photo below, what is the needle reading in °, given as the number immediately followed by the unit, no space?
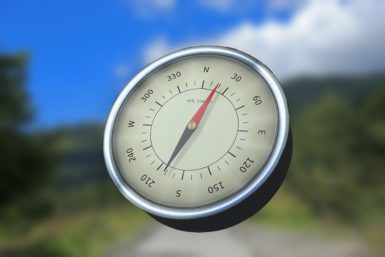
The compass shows 20°
